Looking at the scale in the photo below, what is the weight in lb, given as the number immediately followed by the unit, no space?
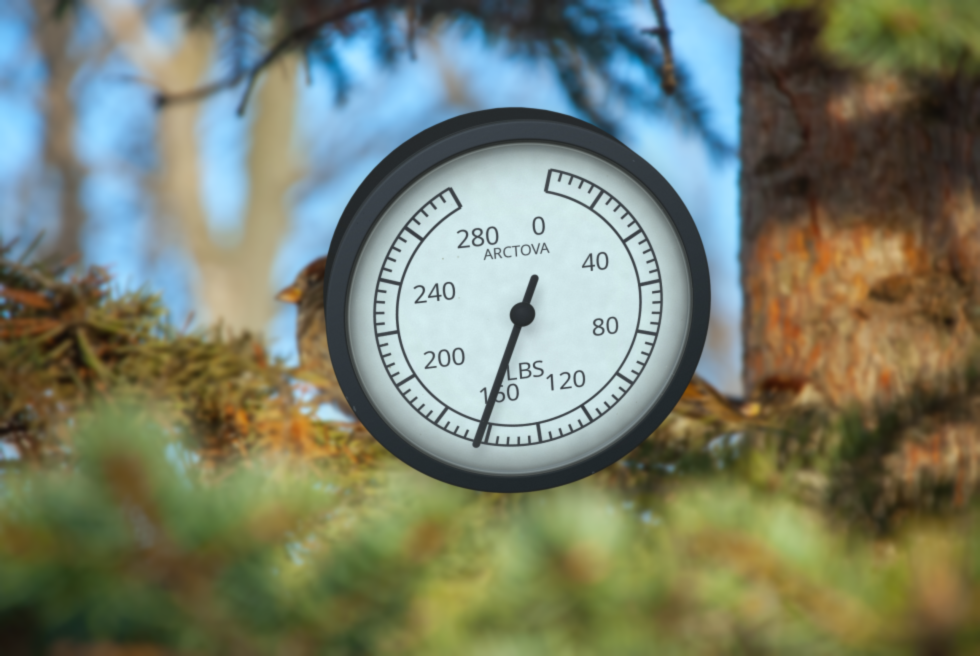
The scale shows 164lb
